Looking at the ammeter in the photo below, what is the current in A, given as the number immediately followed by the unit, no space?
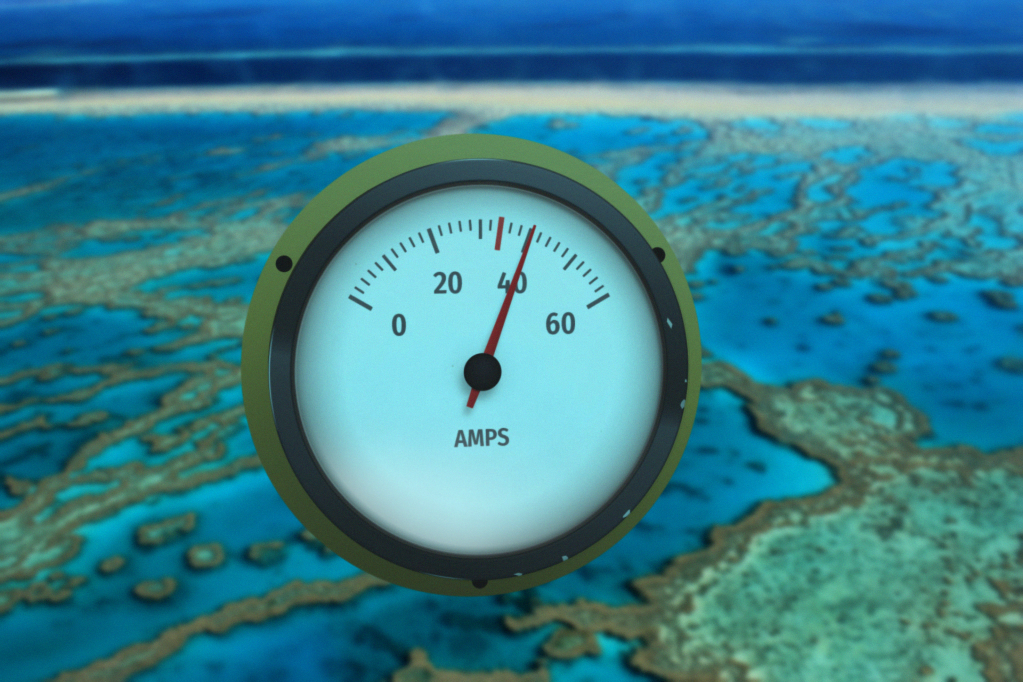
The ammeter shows 40A
